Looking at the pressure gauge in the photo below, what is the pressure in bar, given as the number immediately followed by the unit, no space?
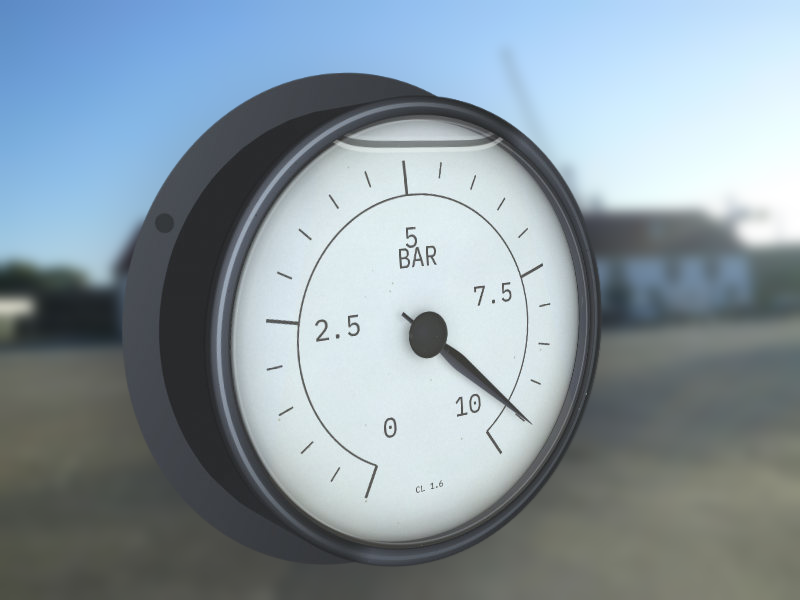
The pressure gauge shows 9.5bar
